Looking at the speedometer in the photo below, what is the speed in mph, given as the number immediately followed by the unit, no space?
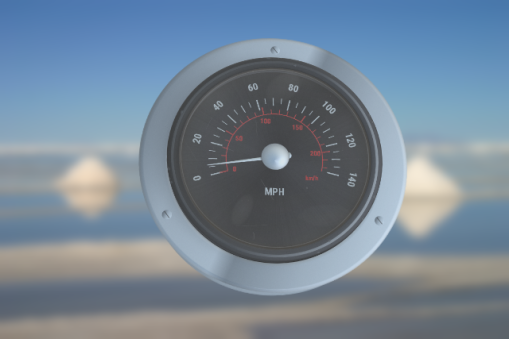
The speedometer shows 5mph
